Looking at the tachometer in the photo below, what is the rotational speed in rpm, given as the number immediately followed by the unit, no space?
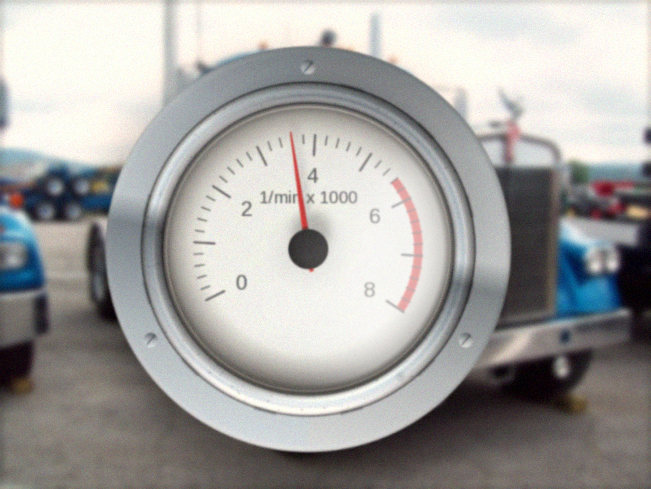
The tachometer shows 3600rpm
